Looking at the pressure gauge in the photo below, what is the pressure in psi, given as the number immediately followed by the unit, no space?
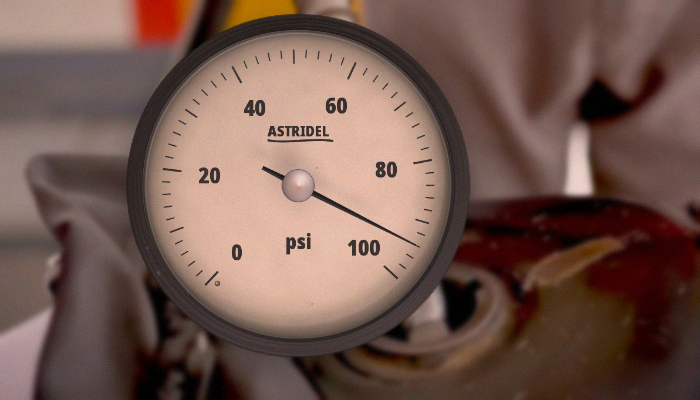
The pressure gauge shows 94psi
